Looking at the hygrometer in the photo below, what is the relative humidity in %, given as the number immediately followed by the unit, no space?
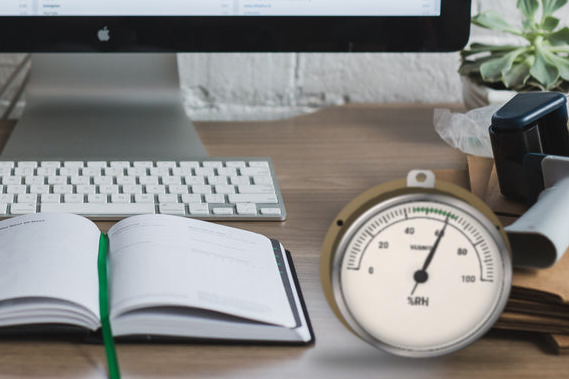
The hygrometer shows 60%
